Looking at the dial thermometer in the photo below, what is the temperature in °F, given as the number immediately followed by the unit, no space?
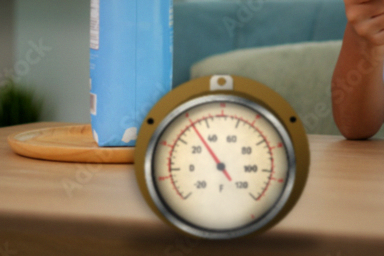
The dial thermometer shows 32°F
